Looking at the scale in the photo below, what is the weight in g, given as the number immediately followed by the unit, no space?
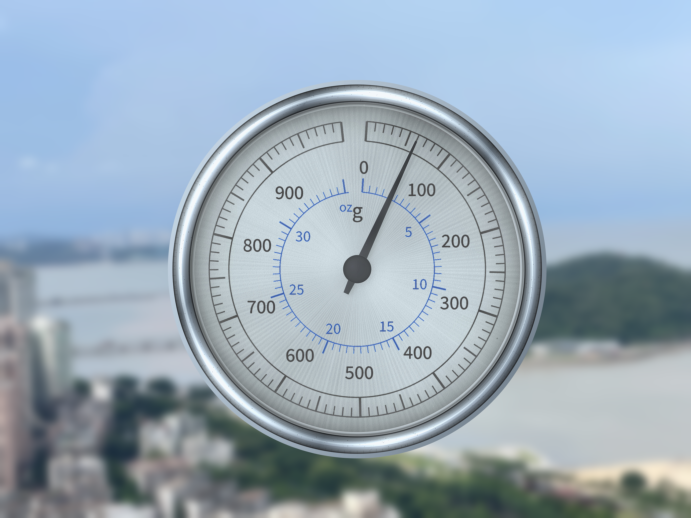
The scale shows 60g
